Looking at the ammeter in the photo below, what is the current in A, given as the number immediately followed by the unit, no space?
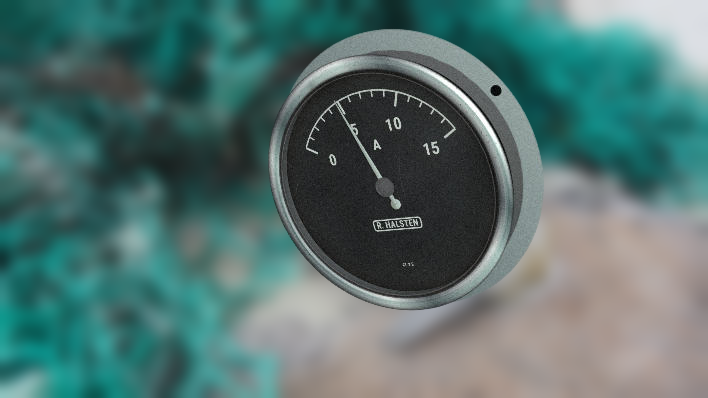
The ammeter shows 5A
